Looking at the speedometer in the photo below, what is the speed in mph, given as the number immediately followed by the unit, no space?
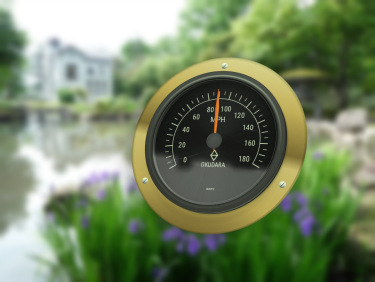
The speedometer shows 90mph
